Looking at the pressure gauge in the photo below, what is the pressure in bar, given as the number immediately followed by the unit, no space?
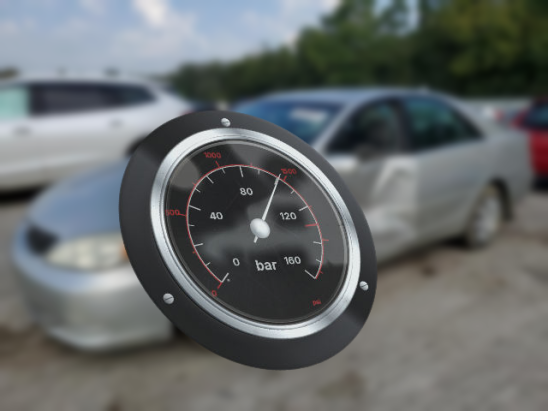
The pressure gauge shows 100bar
